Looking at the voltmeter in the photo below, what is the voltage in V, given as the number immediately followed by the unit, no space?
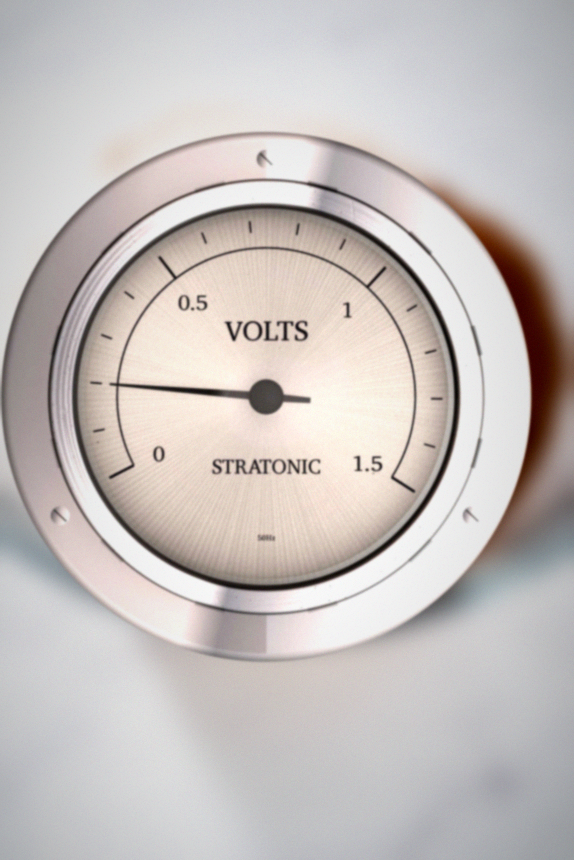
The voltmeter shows 0.2V
